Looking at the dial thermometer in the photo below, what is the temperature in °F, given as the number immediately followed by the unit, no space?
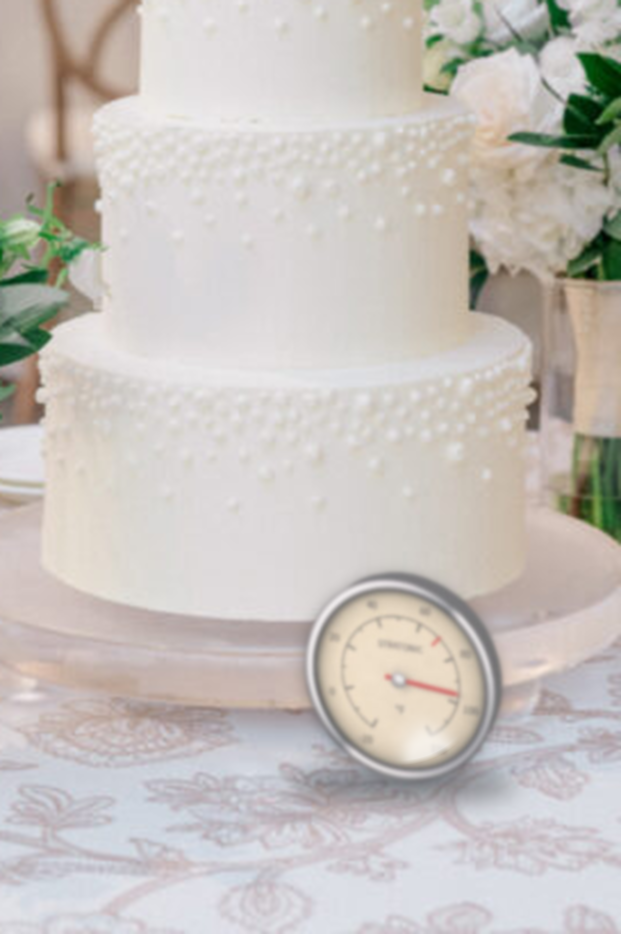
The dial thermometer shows 95°F
